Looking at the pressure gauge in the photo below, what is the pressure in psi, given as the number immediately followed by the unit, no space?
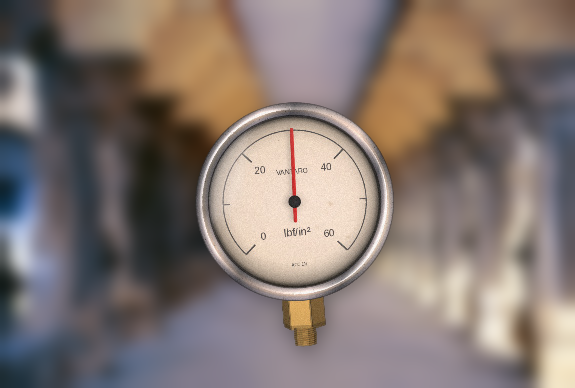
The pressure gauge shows 30psi
